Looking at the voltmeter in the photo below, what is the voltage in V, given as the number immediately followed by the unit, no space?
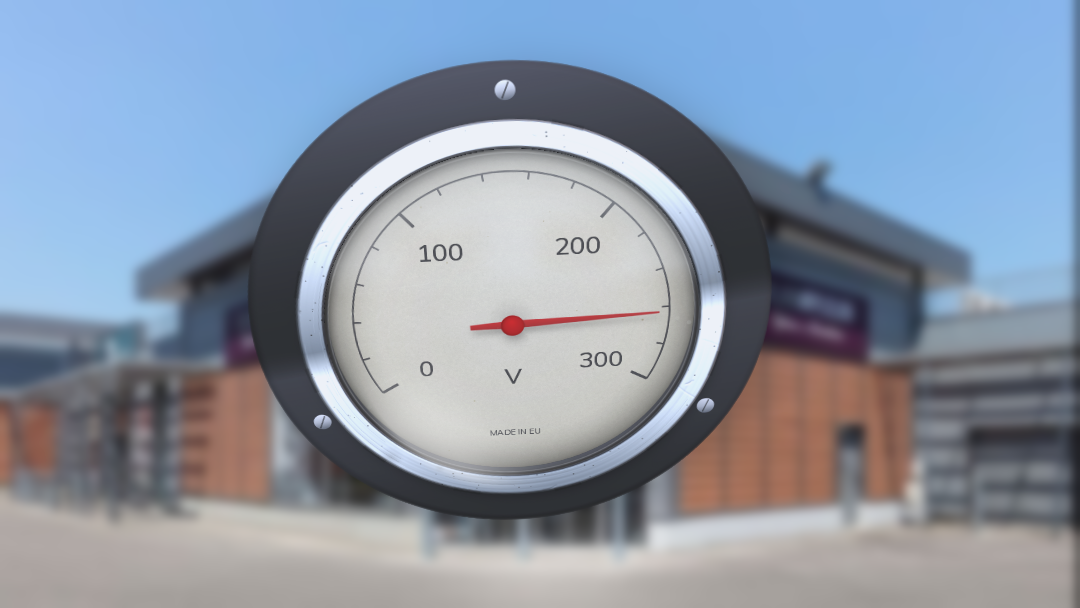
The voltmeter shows 260V
